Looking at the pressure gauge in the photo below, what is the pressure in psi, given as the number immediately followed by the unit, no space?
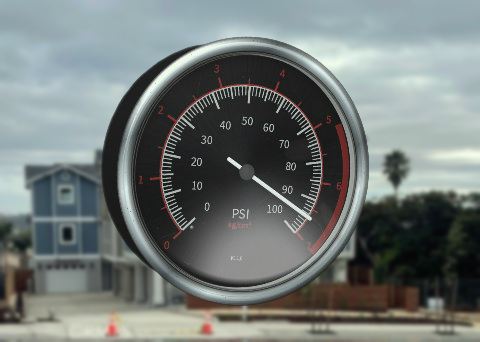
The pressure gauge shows 95psi
